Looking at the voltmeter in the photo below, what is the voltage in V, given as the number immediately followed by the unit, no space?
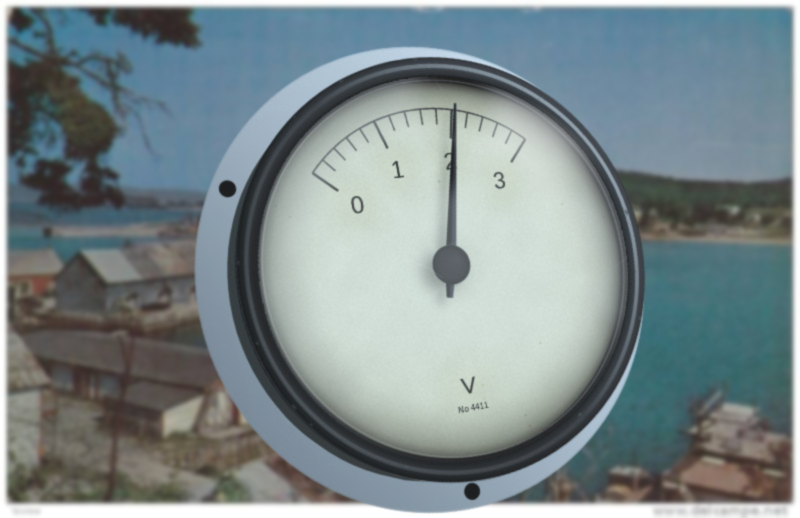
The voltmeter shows 2V
